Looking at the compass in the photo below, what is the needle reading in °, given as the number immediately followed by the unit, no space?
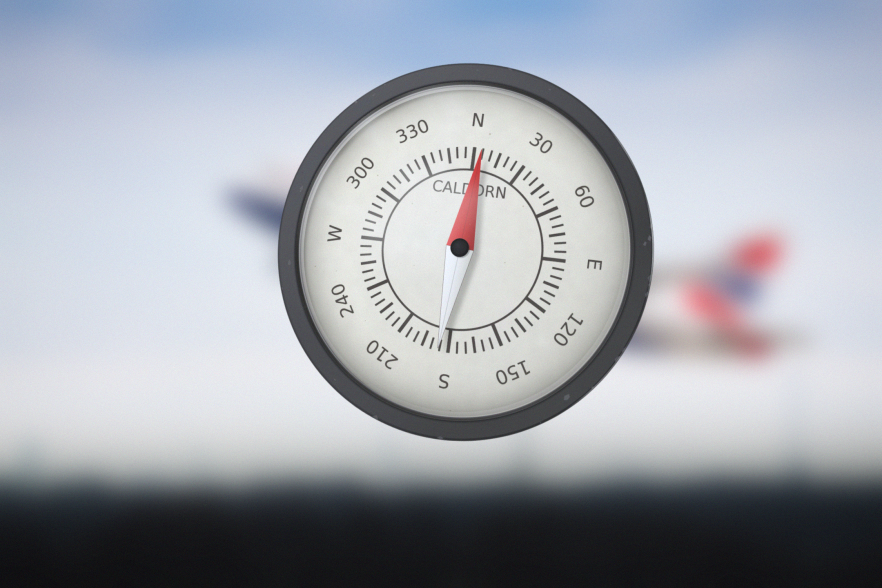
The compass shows 5°
